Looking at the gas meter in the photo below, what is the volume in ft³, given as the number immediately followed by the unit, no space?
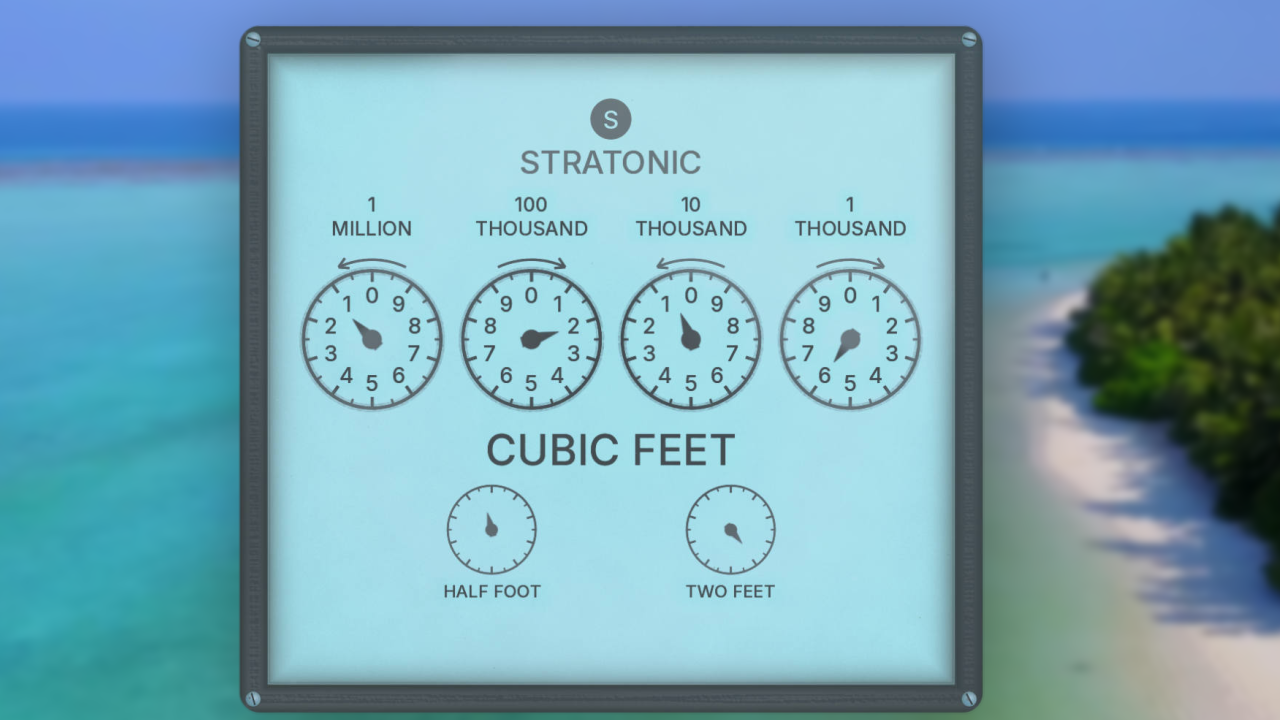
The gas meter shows 120600ft³
